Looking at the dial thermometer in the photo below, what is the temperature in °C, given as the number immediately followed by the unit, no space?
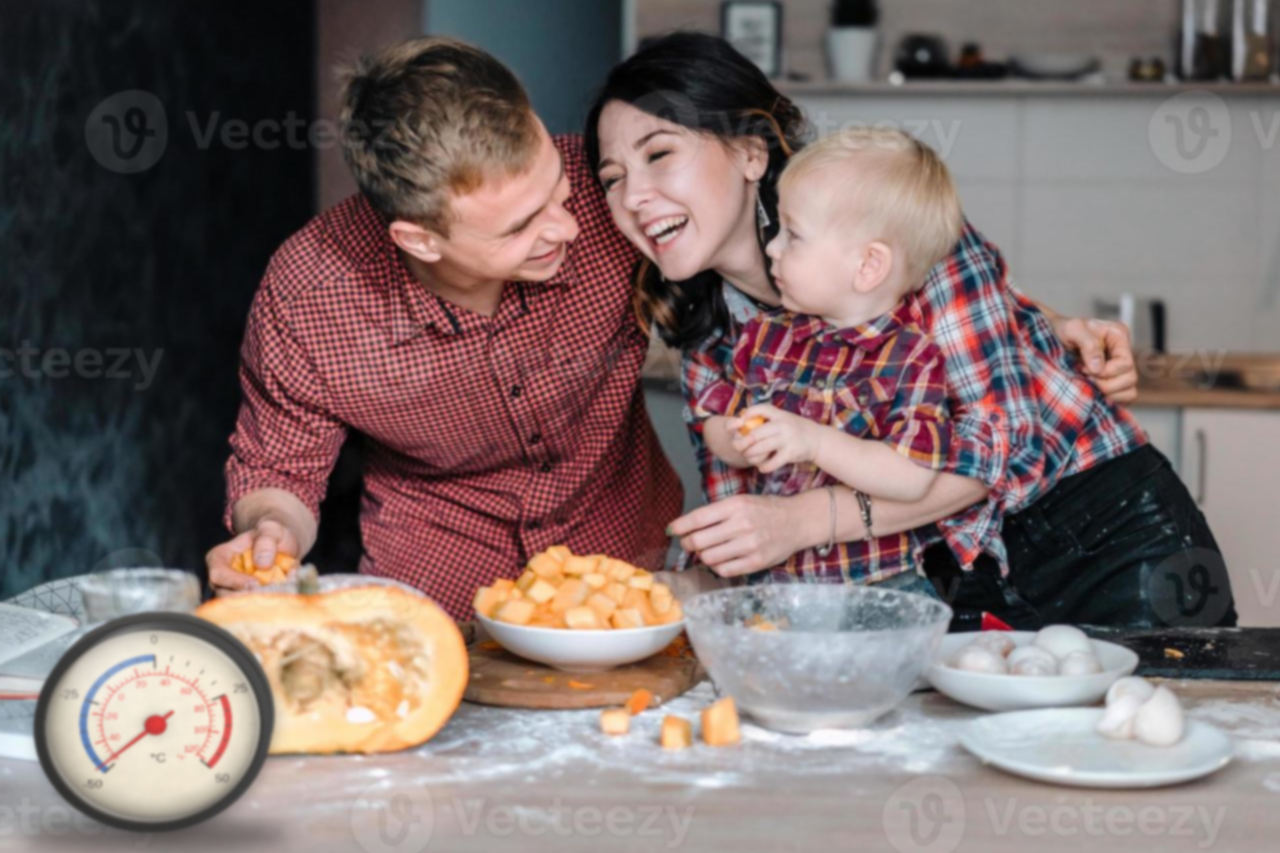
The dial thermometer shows -47.5°C
